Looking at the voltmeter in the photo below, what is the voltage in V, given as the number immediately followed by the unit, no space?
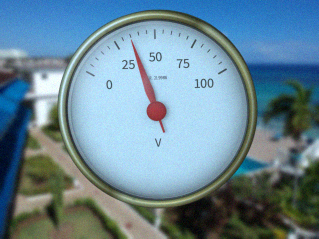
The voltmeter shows 35V
